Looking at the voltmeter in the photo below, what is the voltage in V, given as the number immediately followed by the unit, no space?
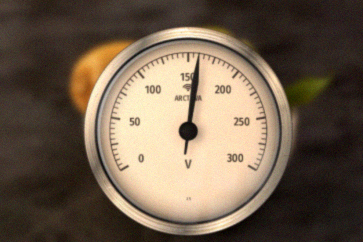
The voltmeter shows 160V
